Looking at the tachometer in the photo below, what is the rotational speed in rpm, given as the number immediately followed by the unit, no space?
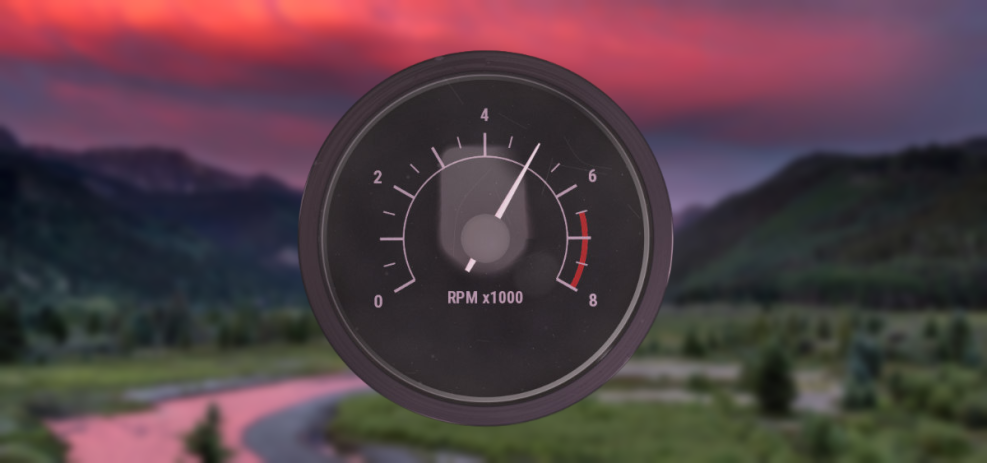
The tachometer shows 5000rpm
